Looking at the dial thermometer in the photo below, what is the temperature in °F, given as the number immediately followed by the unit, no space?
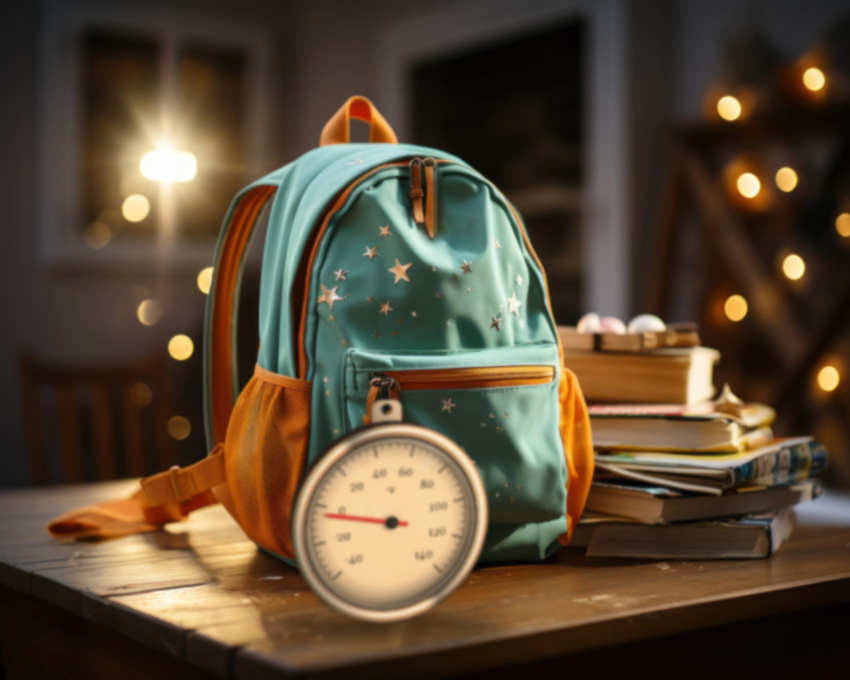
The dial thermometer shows -4°F
